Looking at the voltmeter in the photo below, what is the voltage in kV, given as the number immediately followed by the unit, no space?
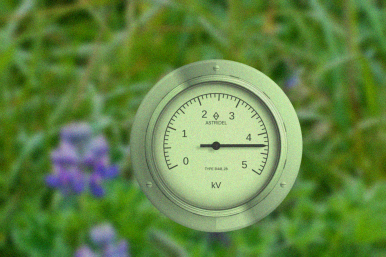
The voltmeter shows 4.3kV
